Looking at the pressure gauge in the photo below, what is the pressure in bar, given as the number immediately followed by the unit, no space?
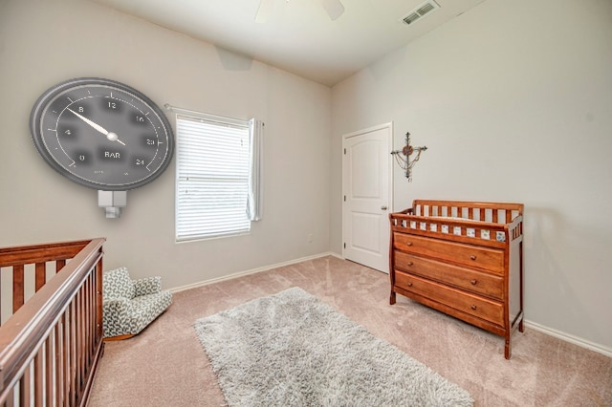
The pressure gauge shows 7bar
